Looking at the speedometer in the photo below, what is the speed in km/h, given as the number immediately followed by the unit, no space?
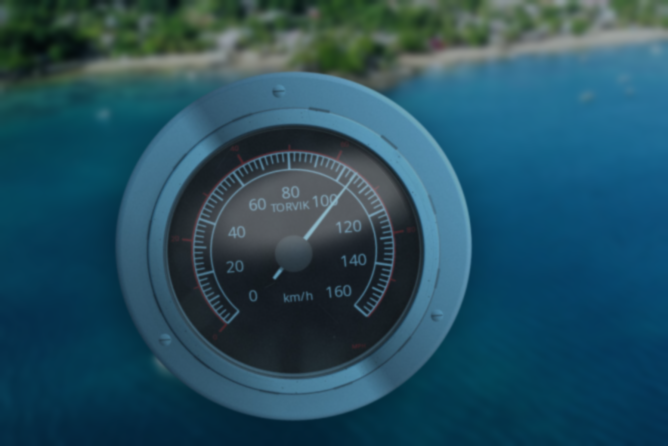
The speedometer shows 104km/h
